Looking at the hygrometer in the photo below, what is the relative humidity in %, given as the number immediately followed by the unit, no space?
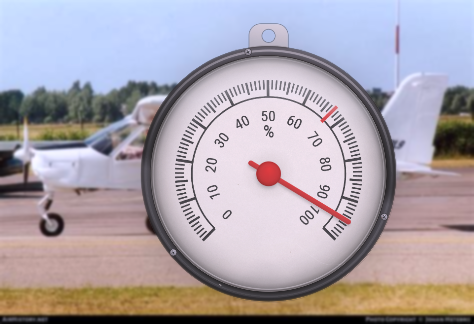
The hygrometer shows 95%
